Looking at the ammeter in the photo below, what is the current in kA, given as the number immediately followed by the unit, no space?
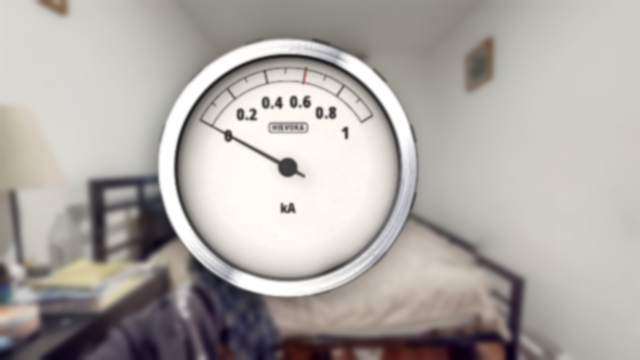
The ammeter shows 0kA
